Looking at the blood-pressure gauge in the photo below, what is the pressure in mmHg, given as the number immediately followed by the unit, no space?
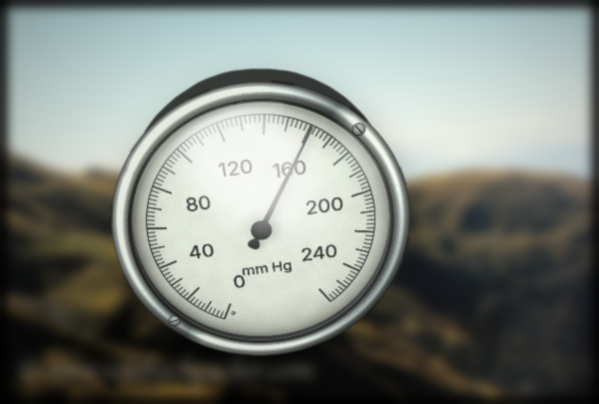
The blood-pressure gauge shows 160mmHg
